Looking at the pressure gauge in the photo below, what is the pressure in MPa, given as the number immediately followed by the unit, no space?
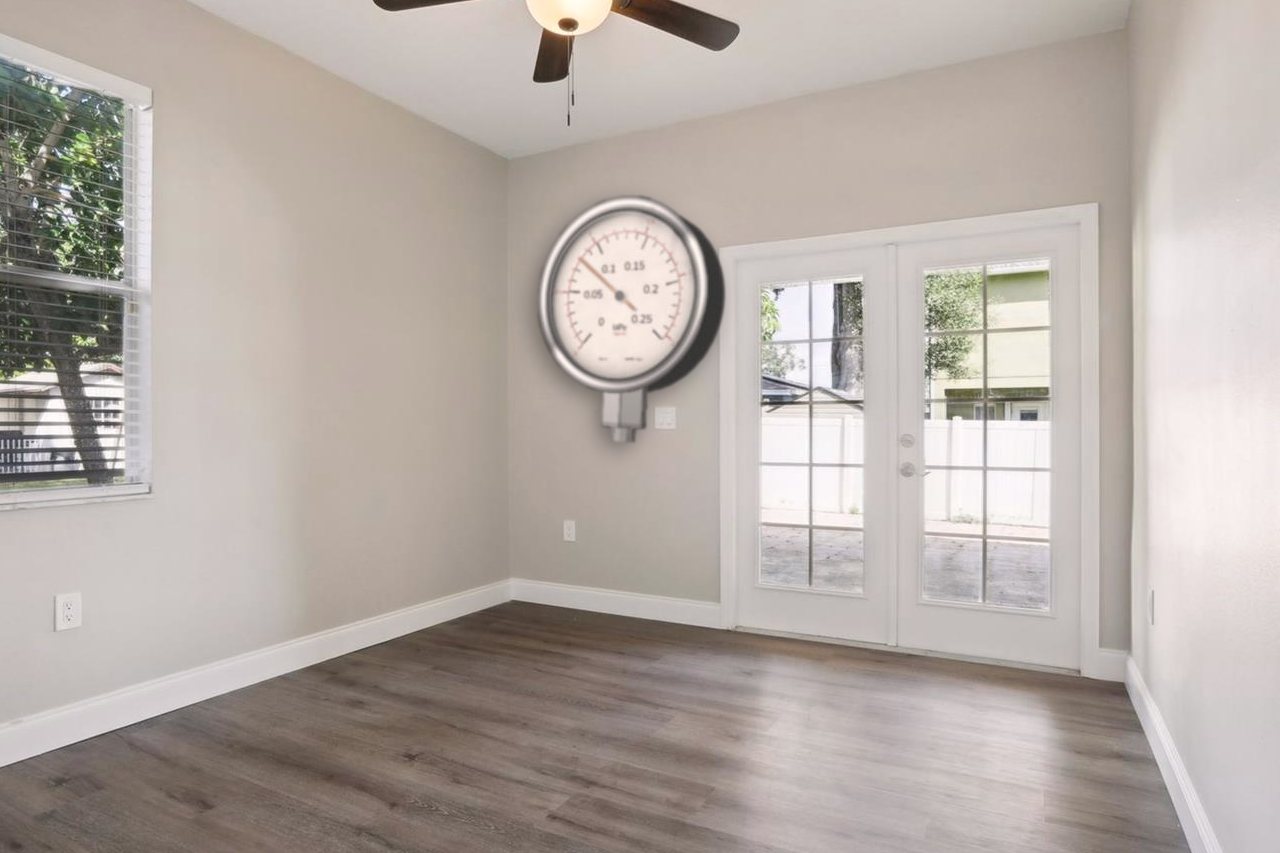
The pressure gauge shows 0.08MPa
